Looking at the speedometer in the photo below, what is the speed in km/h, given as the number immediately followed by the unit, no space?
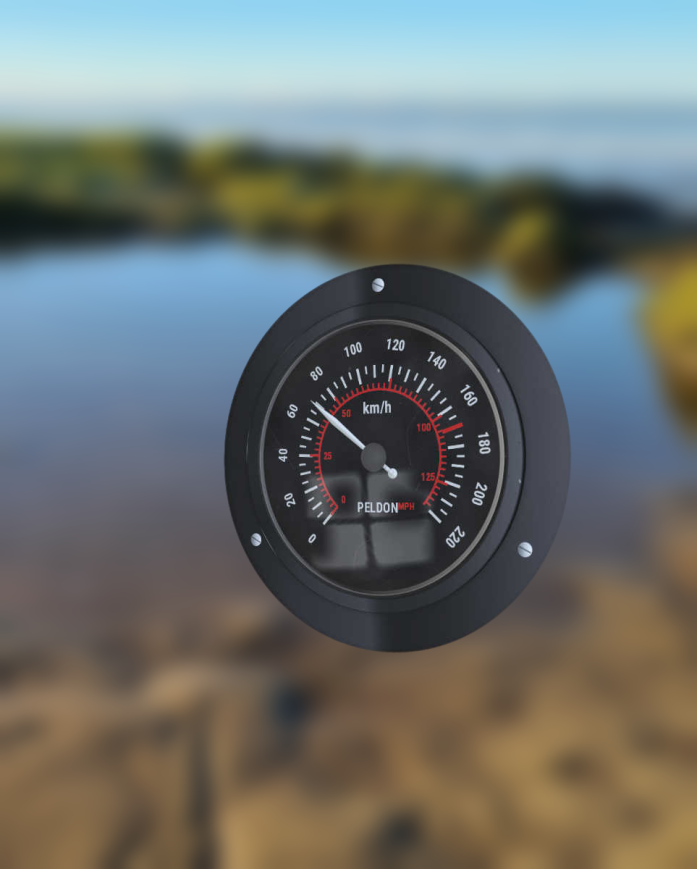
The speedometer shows 70km/h
